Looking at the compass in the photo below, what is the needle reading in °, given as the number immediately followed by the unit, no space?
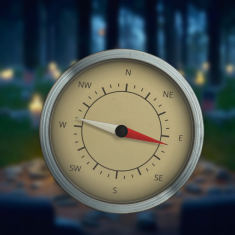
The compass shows 100°
